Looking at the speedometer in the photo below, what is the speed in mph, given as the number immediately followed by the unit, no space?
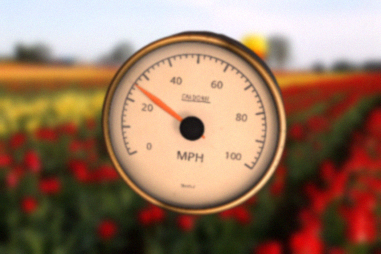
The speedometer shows 26mph
